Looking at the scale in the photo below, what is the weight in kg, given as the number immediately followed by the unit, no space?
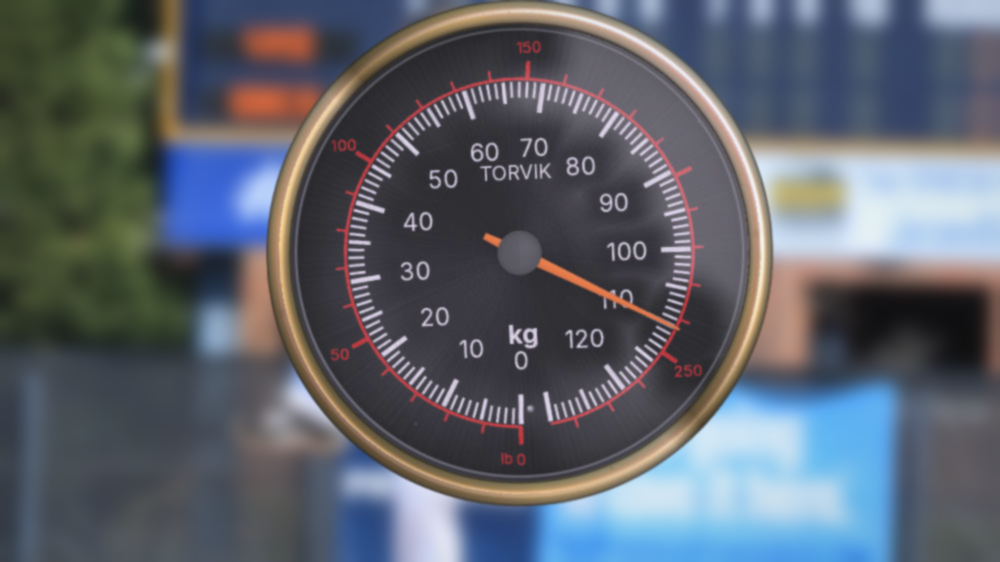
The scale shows 110kg
